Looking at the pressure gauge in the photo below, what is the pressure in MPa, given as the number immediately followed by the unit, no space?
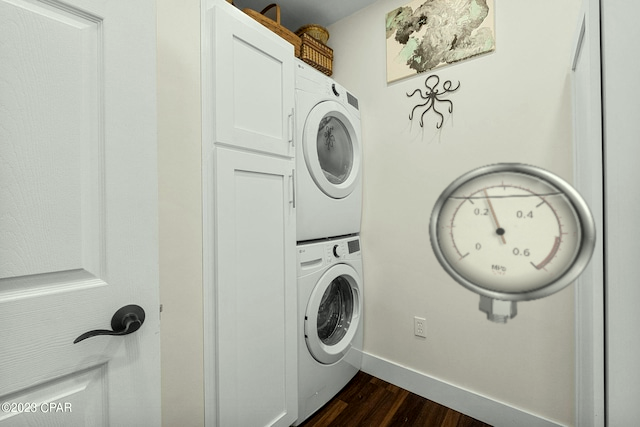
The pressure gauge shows 0.25MPa
